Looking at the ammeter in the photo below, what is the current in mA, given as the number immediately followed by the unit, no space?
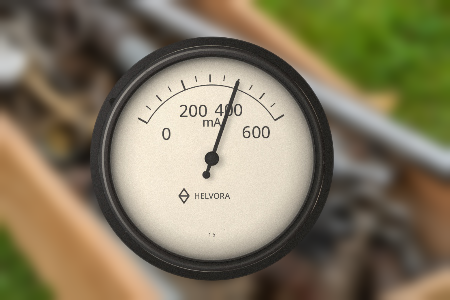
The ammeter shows 400mA
